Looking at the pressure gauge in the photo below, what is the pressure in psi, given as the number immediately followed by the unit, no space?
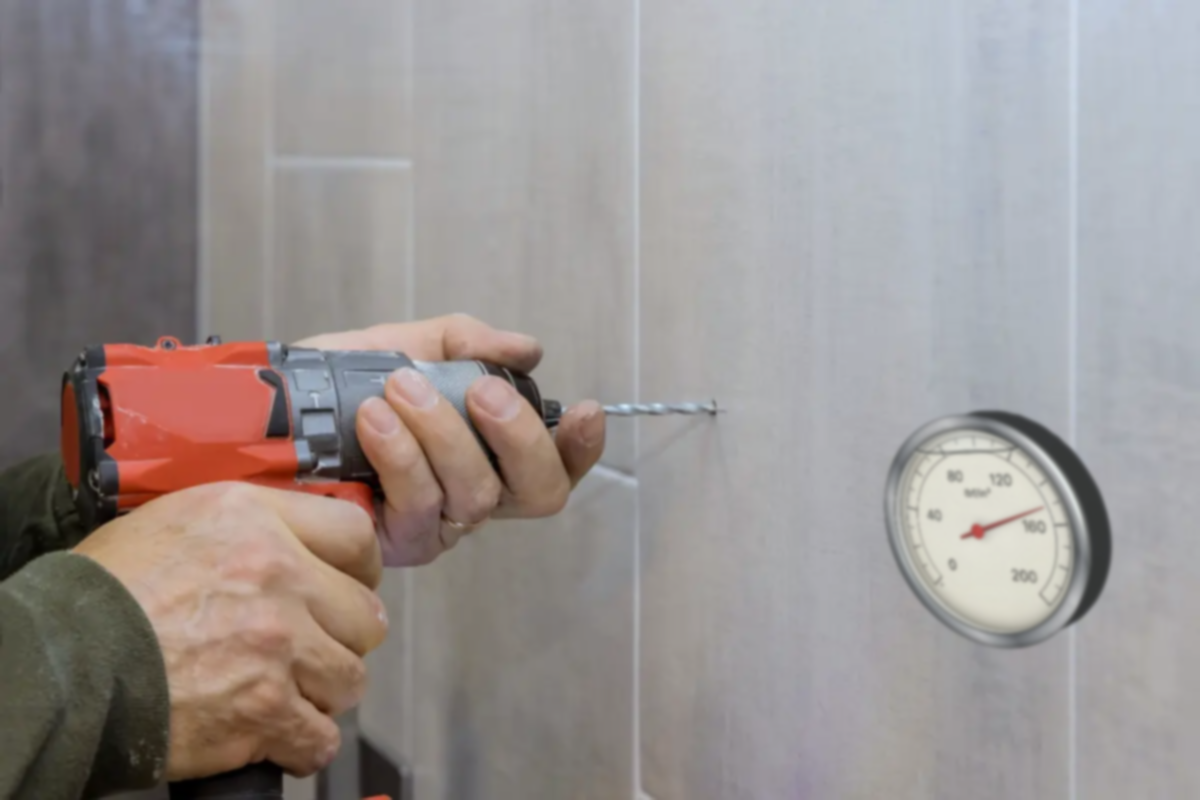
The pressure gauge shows 150psi
